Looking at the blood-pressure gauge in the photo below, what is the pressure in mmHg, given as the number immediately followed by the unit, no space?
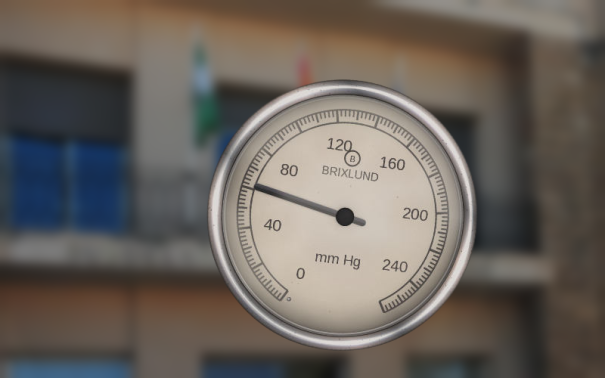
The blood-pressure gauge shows 62mmHg
